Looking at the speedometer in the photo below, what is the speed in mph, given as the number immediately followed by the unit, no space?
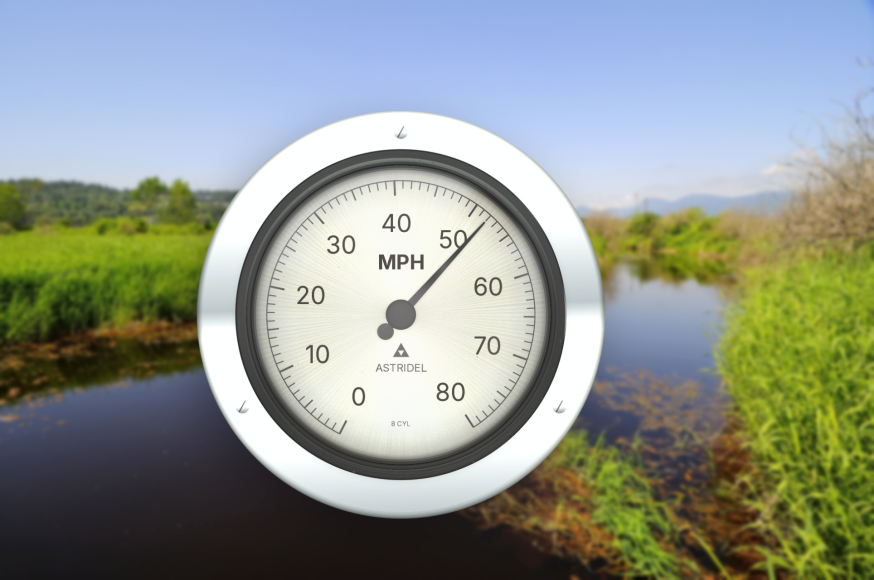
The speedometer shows 52mph
